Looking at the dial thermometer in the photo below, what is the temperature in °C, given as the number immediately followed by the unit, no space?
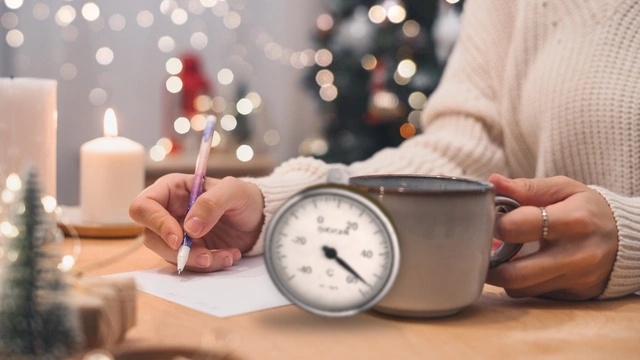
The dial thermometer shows 55°C
